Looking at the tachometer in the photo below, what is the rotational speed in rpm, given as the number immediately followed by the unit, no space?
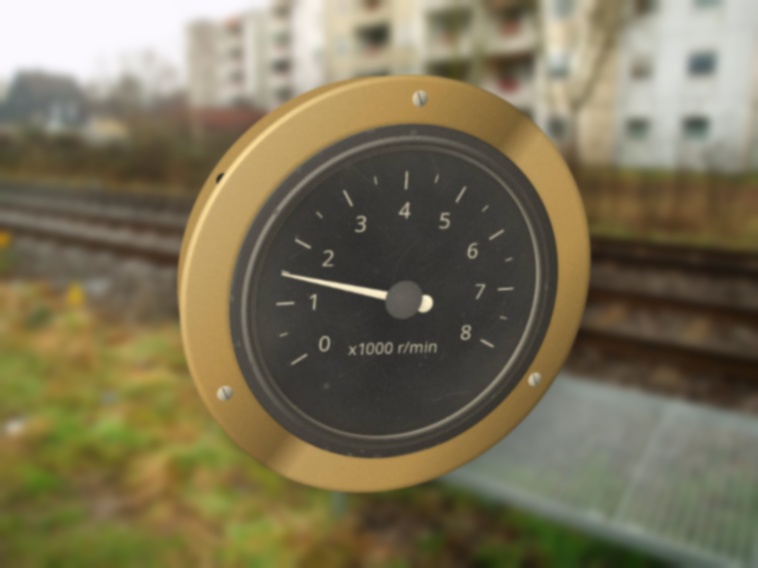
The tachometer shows 1500rpm
